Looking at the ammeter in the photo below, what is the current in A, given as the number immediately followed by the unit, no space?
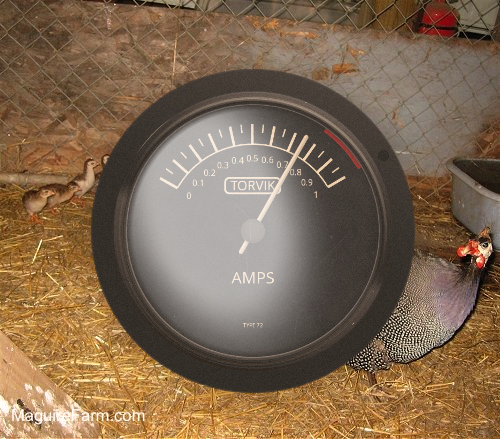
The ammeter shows 0.75A
